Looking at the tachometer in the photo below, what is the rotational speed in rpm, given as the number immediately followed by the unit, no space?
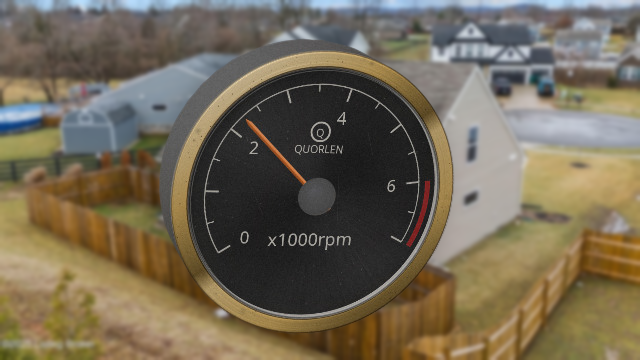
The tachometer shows 2250rpm
